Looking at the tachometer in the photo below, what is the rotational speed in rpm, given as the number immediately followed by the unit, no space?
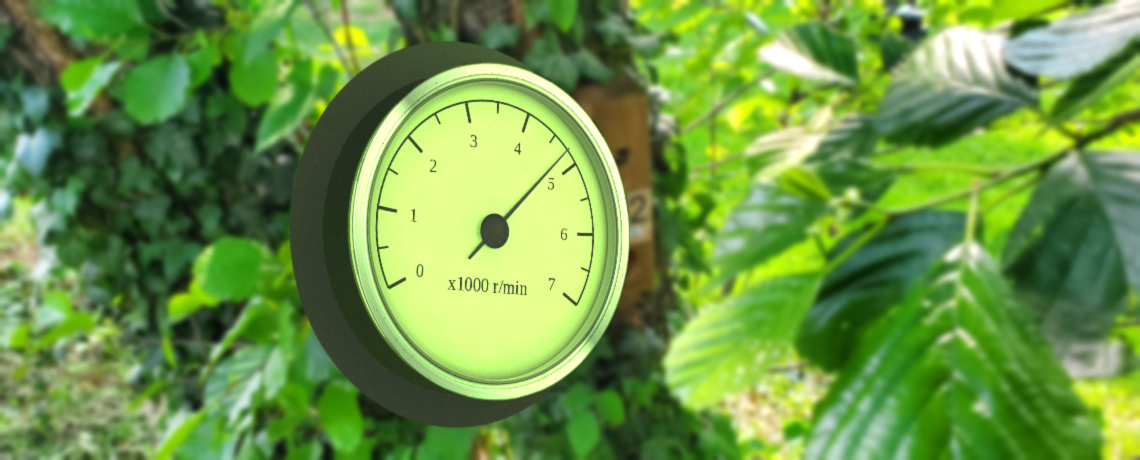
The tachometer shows 4750rpm
